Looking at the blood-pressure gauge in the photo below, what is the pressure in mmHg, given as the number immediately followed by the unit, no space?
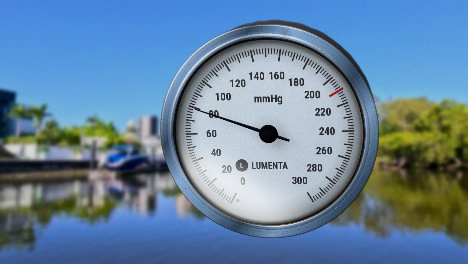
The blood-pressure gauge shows 80mmHg
